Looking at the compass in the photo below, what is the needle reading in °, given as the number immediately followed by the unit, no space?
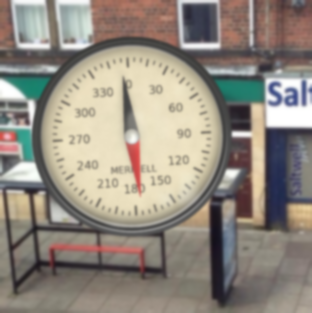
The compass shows 175°
